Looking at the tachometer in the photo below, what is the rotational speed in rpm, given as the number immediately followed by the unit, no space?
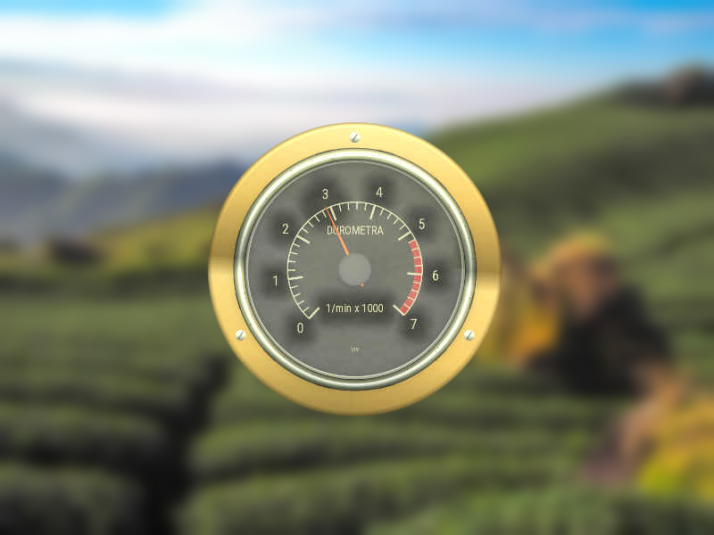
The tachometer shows 2900rpm
